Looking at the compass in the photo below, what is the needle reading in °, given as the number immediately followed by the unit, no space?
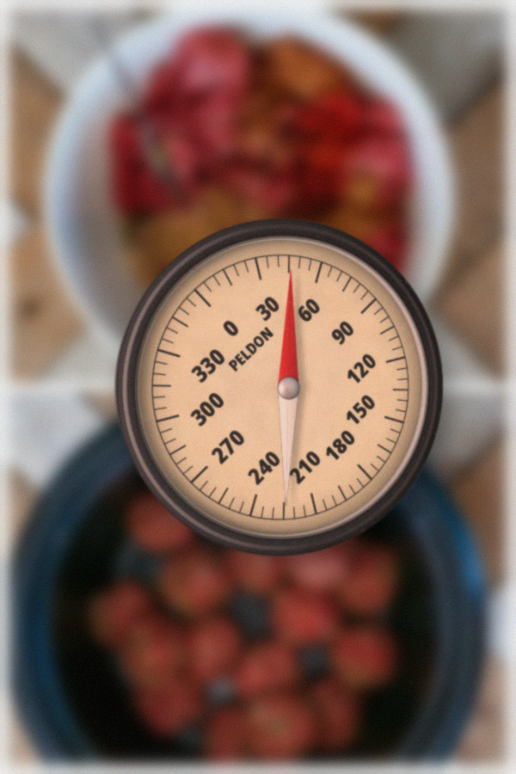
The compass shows 45°
